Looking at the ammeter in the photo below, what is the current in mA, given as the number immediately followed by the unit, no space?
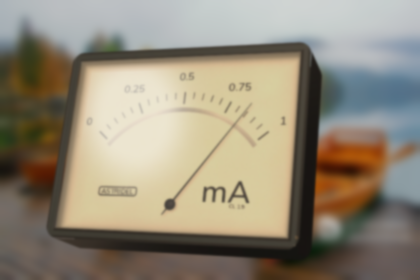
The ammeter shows 0.85mA
